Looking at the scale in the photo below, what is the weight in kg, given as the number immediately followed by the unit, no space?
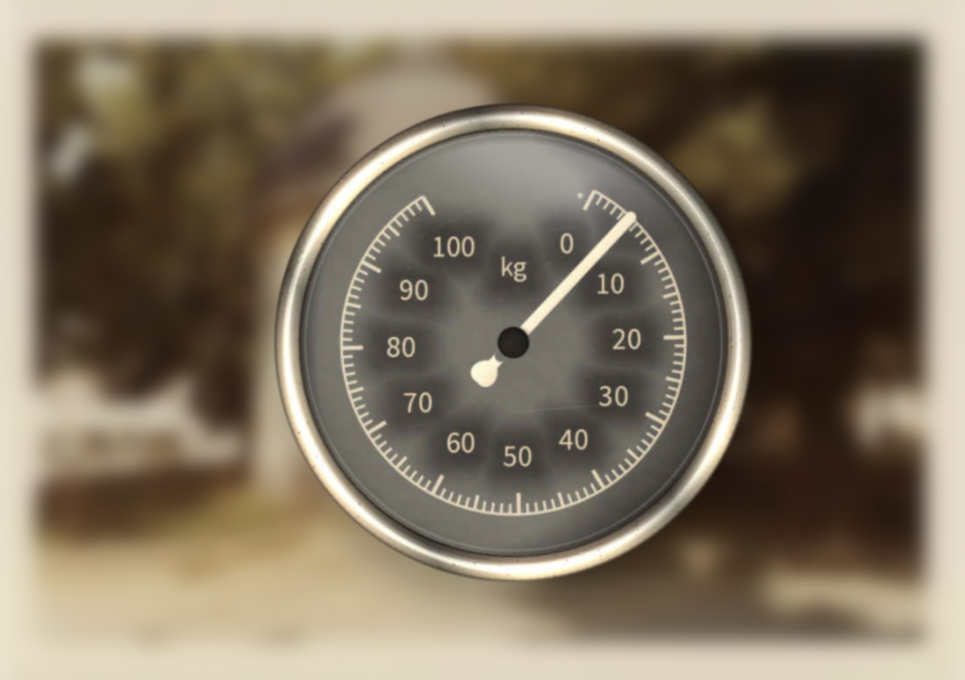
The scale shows 5kg
